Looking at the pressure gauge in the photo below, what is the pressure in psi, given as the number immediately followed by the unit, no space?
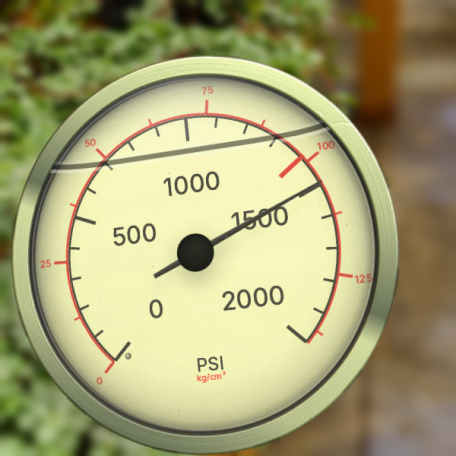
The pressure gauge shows 1500psi
